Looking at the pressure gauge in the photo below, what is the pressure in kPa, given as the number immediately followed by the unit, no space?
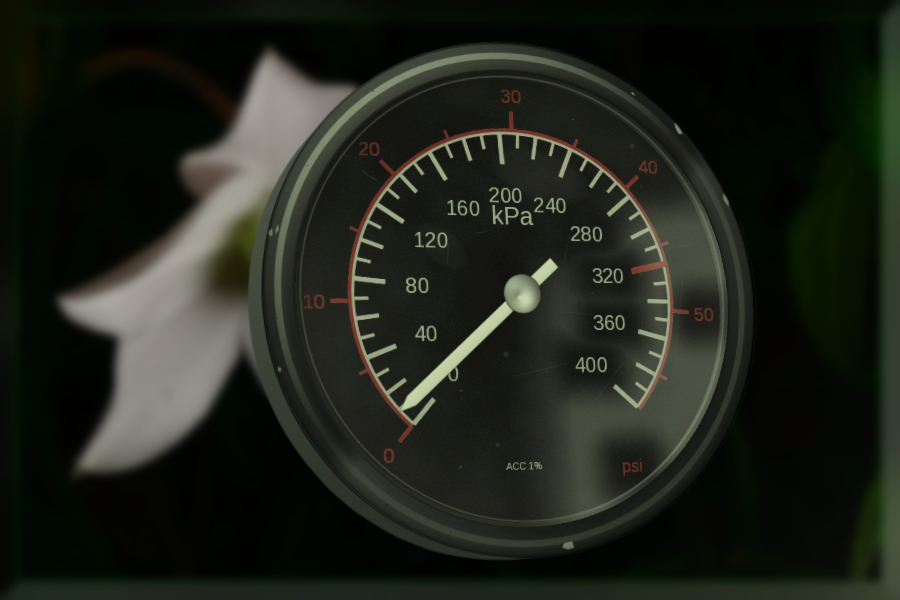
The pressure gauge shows 10kPa
